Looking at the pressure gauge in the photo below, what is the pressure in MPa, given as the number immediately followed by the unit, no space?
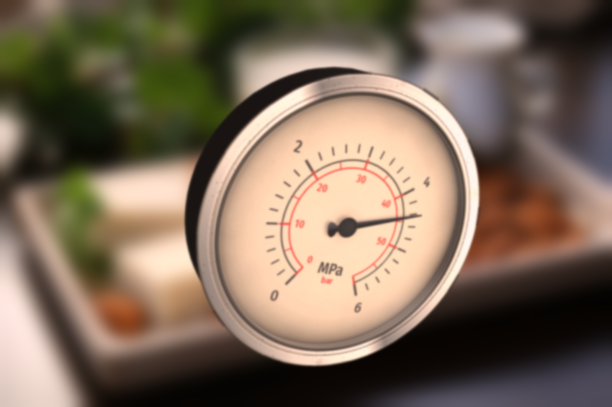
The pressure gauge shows 4.4MPa
